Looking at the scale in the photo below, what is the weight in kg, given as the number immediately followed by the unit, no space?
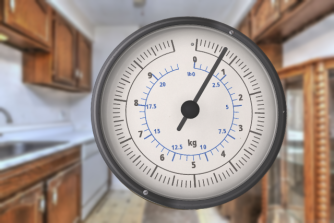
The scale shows 0.7kg
